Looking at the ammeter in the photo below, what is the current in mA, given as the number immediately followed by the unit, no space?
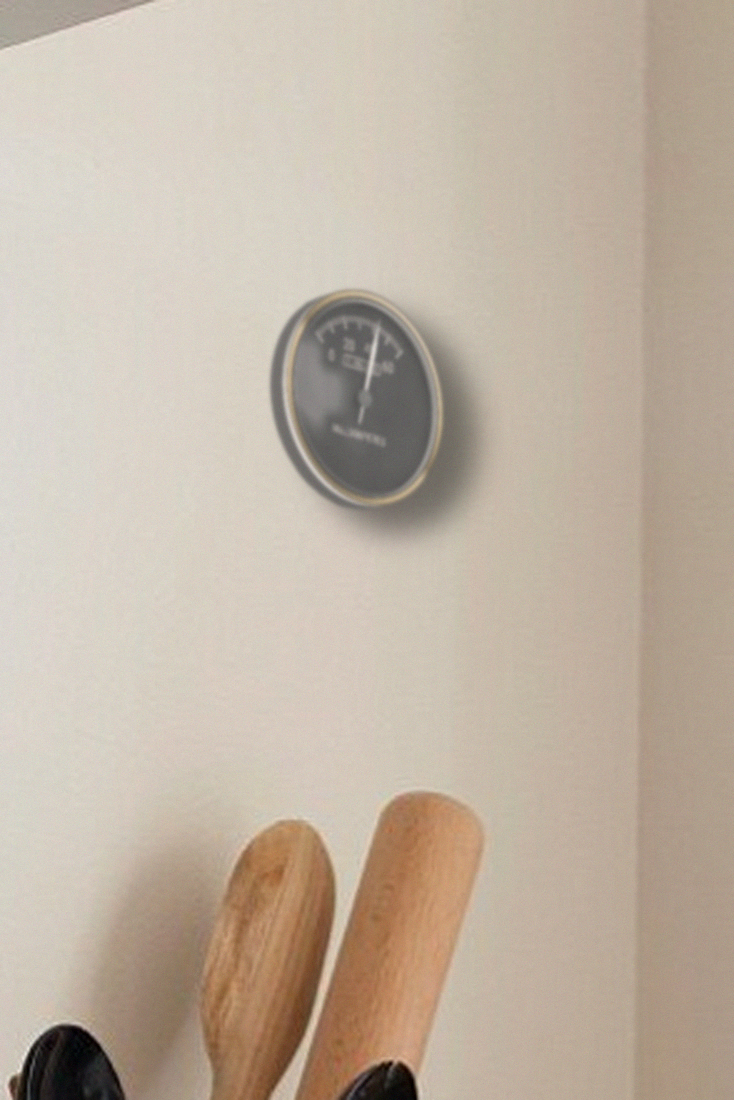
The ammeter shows 40mA
